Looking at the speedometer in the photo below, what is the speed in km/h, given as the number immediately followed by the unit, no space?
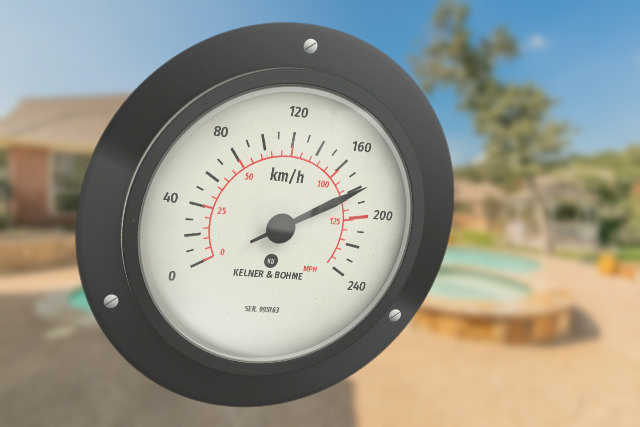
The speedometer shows 180km/h
